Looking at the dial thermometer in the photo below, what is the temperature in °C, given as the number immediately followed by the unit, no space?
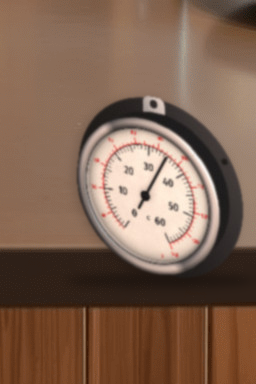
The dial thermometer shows 35°C
